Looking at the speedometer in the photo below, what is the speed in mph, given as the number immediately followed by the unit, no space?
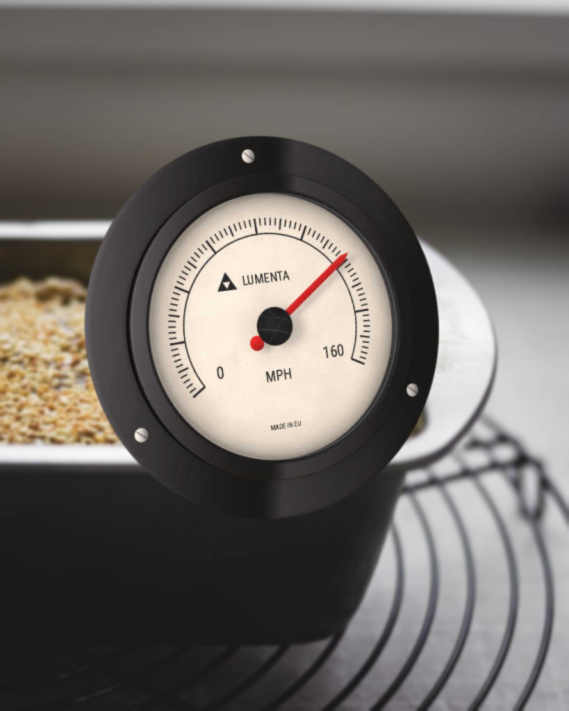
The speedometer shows 118mph
